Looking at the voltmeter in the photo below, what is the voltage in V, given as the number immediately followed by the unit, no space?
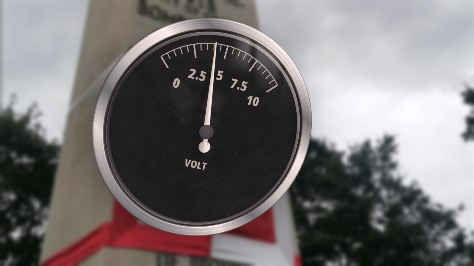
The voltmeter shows 4V
